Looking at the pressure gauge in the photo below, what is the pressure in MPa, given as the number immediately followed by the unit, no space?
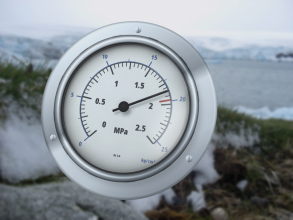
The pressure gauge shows 1.85MPa
